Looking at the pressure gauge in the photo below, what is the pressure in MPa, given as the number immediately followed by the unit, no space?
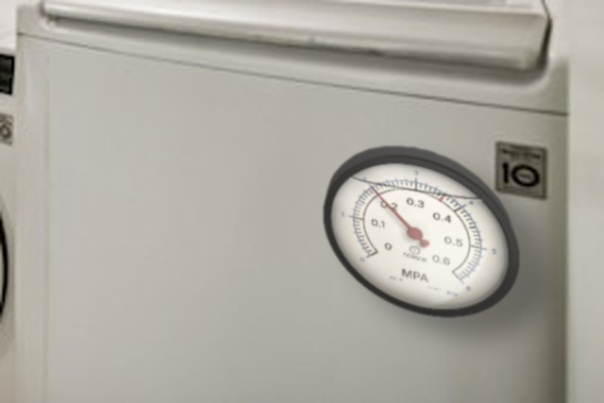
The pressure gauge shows 0.2MPa
